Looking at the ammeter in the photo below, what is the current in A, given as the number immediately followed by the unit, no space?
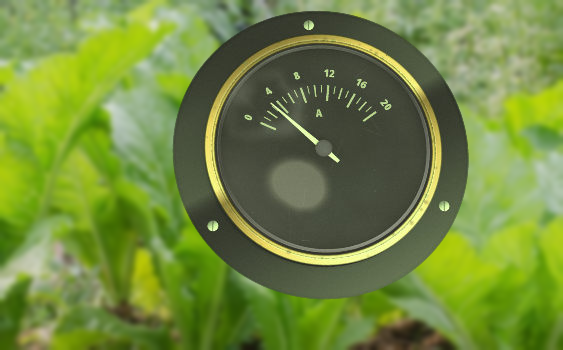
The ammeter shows 3A
